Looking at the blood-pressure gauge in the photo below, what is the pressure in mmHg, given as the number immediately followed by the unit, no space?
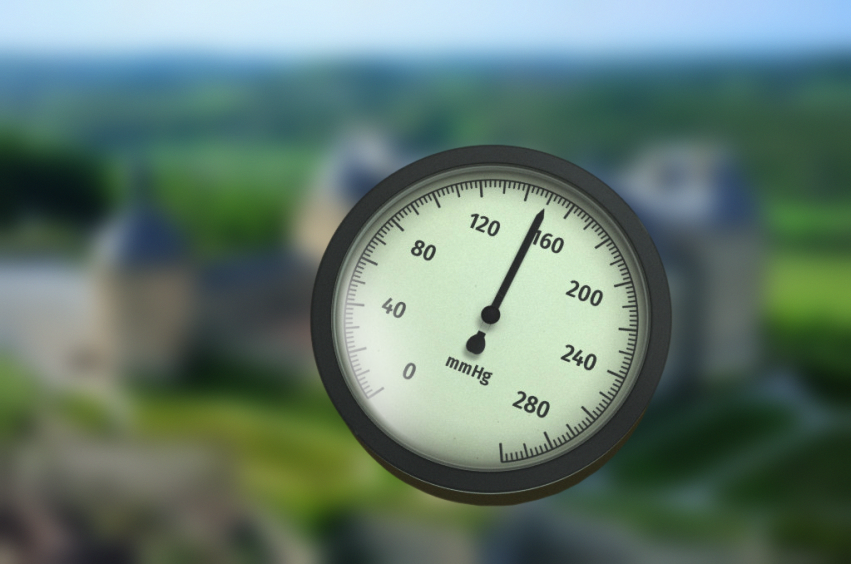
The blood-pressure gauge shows 150mmHg
